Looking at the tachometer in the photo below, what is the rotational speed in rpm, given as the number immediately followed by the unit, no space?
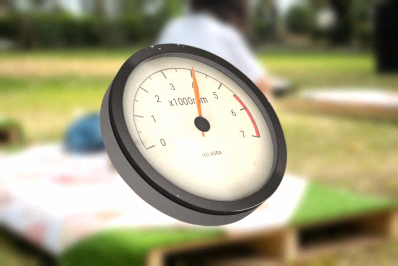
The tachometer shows 4000rpm
